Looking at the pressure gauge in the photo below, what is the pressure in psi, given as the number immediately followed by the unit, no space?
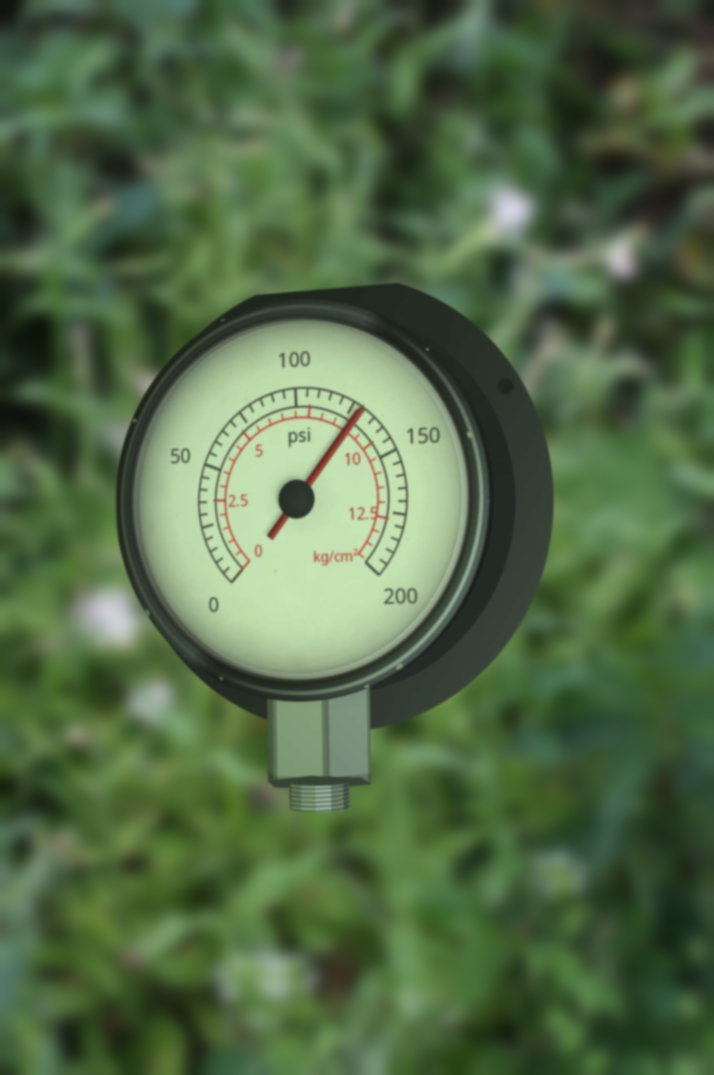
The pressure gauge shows 130psi
